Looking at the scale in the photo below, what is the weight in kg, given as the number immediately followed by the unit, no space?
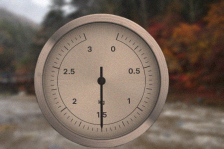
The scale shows 1.5kg
